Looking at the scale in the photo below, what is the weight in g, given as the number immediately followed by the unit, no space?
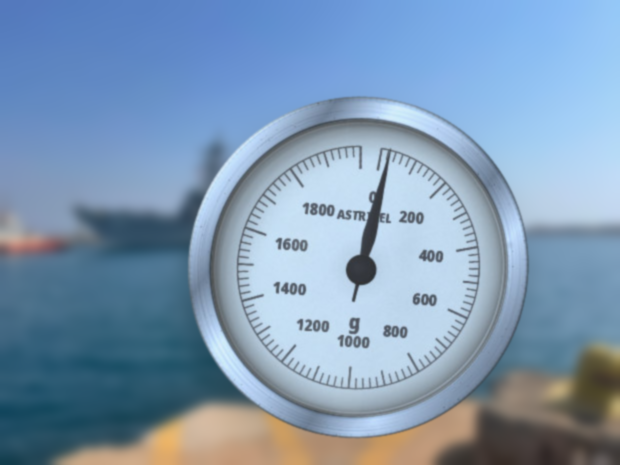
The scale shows 20g
